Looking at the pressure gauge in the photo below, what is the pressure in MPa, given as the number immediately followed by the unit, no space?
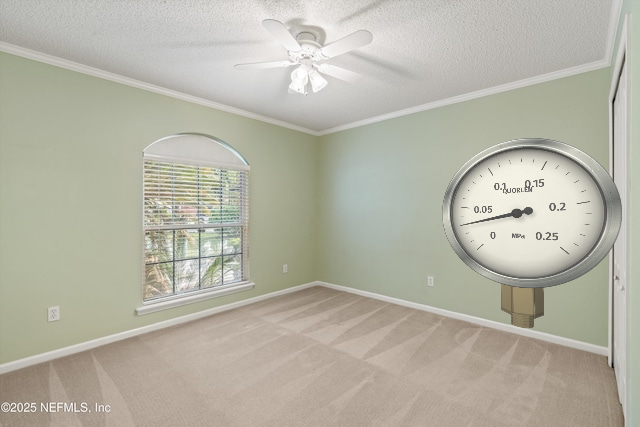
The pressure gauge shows 0.03MPa
